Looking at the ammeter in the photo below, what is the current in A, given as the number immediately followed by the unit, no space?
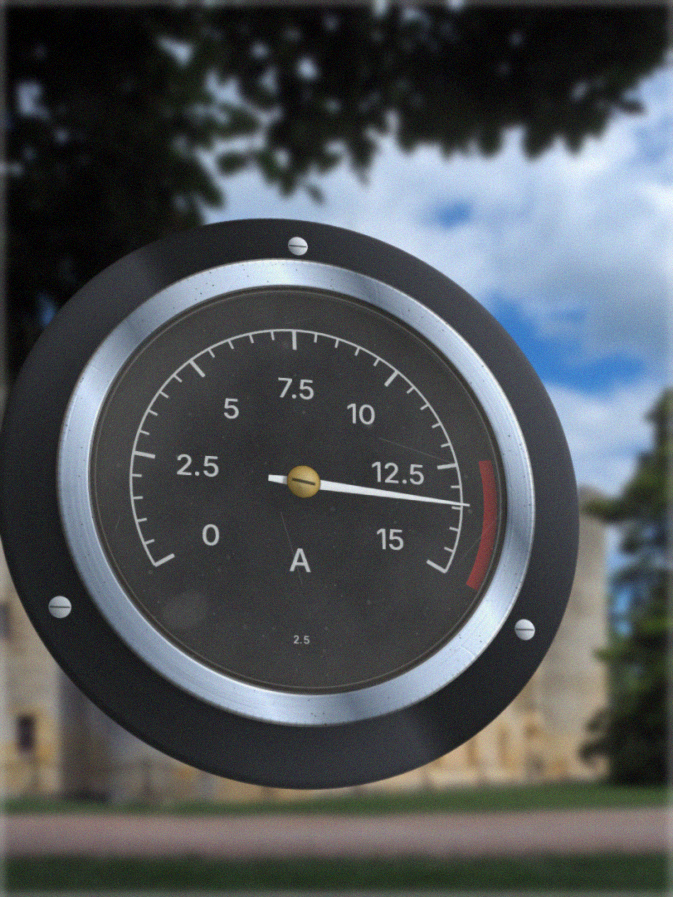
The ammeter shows 13.5A
